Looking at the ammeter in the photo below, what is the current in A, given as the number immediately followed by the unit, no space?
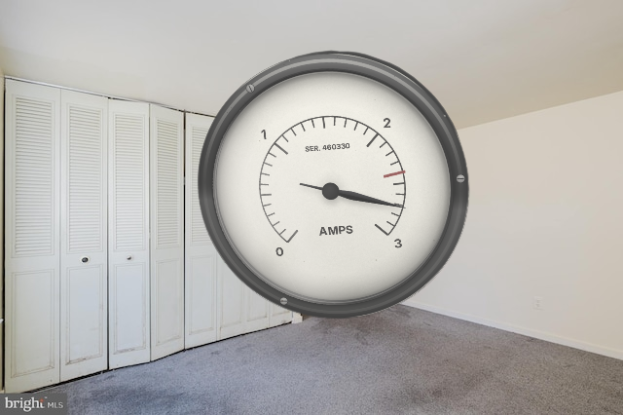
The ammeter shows 2.7A
